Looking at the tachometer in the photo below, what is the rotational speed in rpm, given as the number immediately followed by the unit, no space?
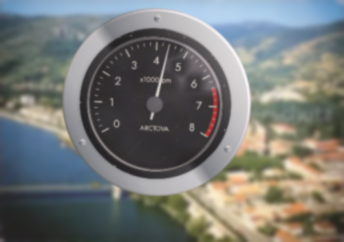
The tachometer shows 4400rpm
